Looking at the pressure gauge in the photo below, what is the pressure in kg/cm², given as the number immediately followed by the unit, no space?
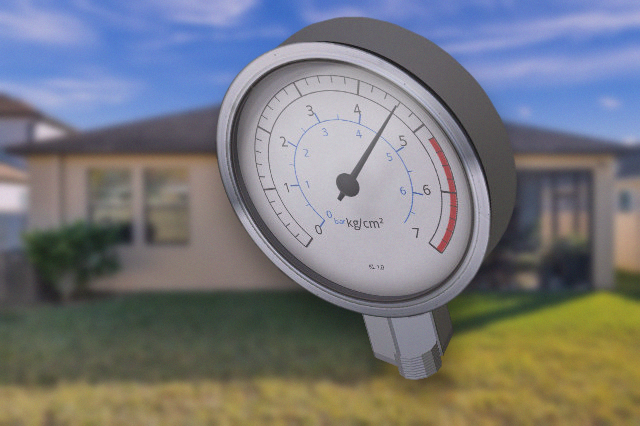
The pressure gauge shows 4.6kg/cm²
